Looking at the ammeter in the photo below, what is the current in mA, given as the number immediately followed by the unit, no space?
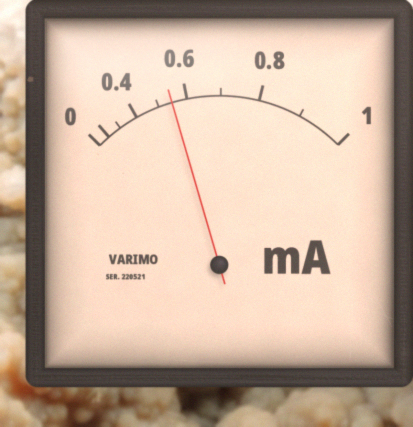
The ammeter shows 0.55mA
